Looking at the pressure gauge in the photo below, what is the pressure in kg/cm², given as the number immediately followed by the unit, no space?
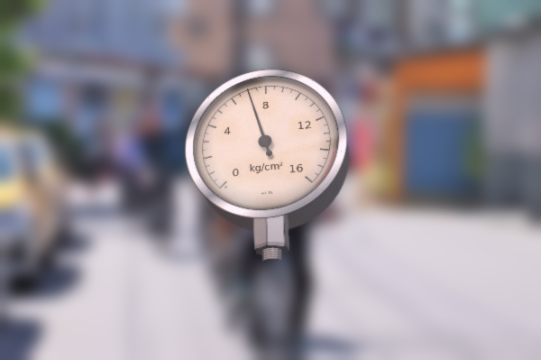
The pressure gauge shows 7kg/cm²
